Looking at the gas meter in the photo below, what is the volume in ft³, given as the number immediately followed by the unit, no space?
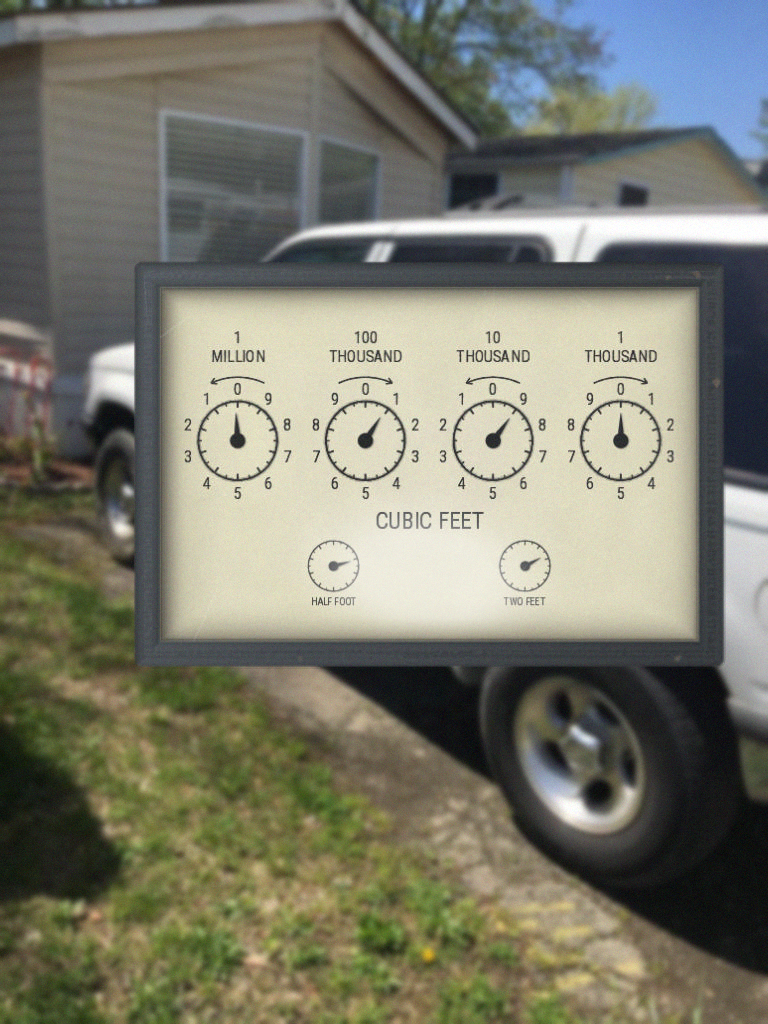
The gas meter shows 9000ft³
